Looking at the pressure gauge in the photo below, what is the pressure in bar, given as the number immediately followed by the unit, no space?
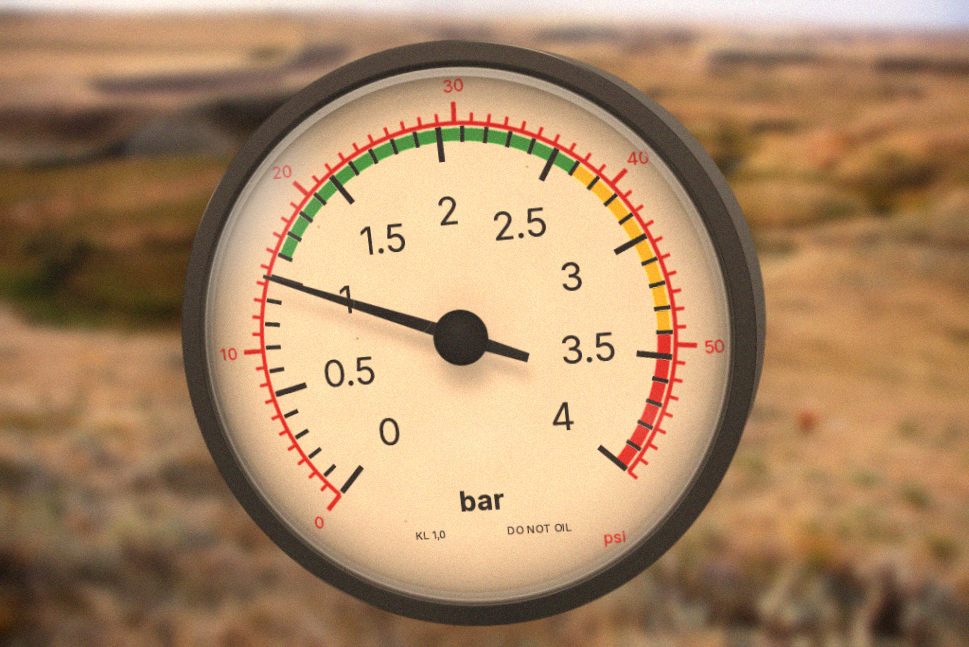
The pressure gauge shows 1bar
